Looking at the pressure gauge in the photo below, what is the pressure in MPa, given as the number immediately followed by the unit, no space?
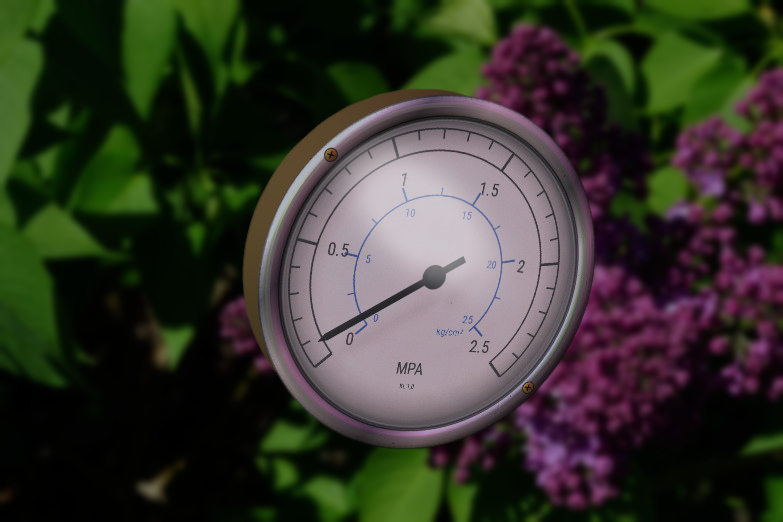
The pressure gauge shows 0.1MPa
